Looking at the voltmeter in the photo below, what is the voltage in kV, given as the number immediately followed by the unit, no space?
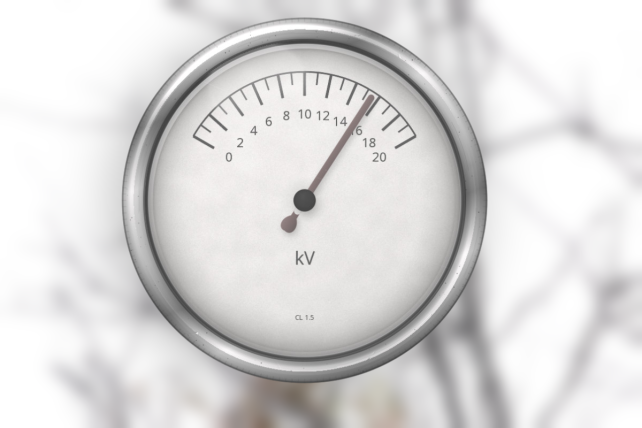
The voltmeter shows 15.5kV
